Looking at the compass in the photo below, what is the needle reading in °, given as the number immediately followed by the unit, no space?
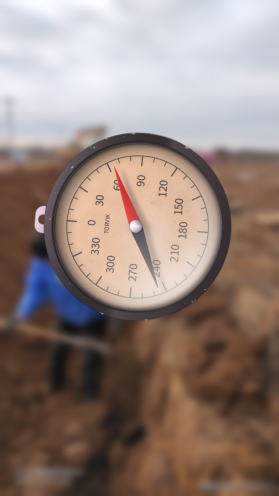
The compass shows 65°
